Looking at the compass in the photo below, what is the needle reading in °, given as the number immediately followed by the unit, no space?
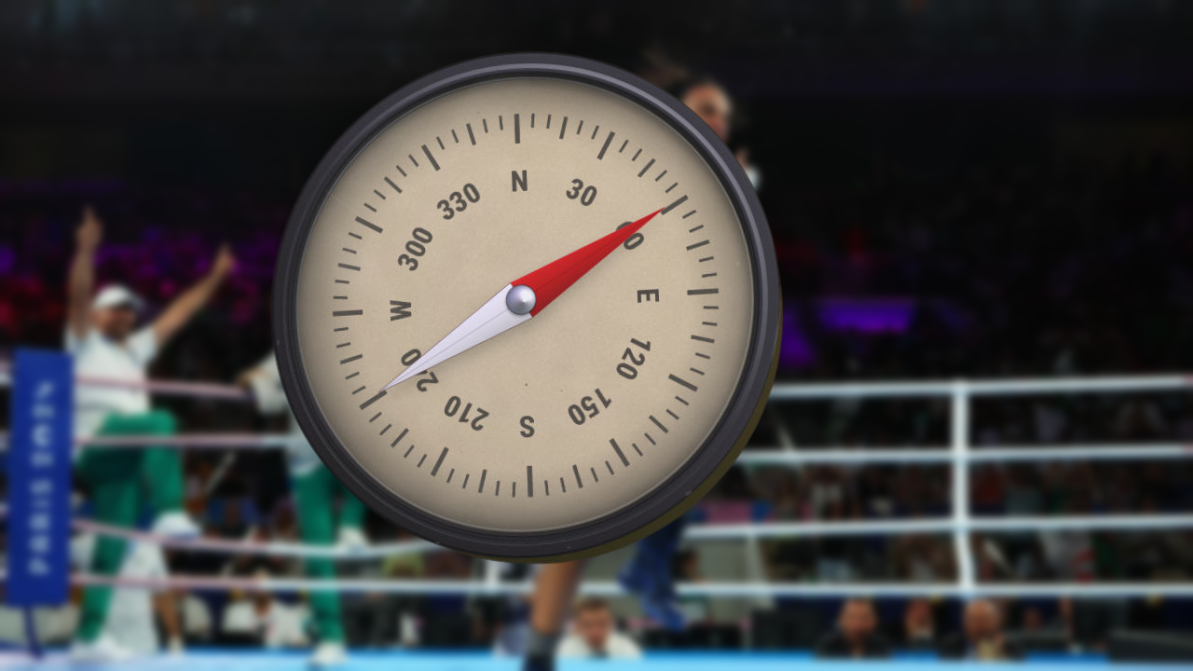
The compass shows 60°
